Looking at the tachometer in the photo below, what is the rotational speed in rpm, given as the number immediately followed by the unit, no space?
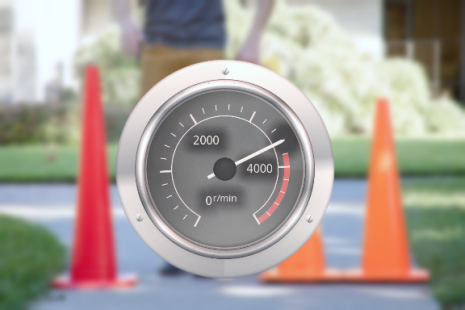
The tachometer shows 3600rpm
